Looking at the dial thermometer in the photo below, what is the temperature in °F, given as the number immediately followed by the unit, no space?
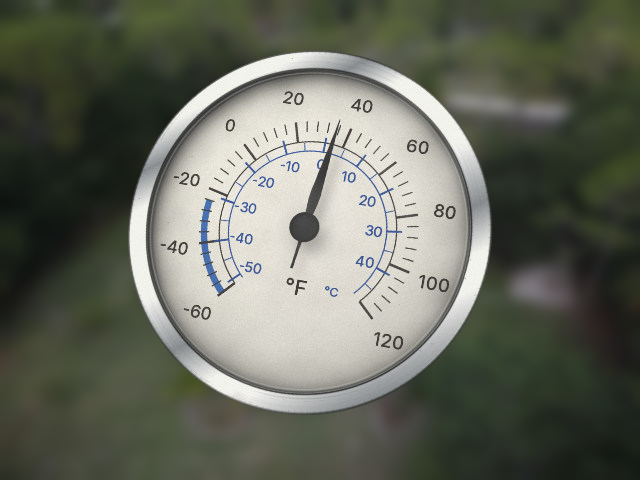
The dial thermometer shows 36°F
